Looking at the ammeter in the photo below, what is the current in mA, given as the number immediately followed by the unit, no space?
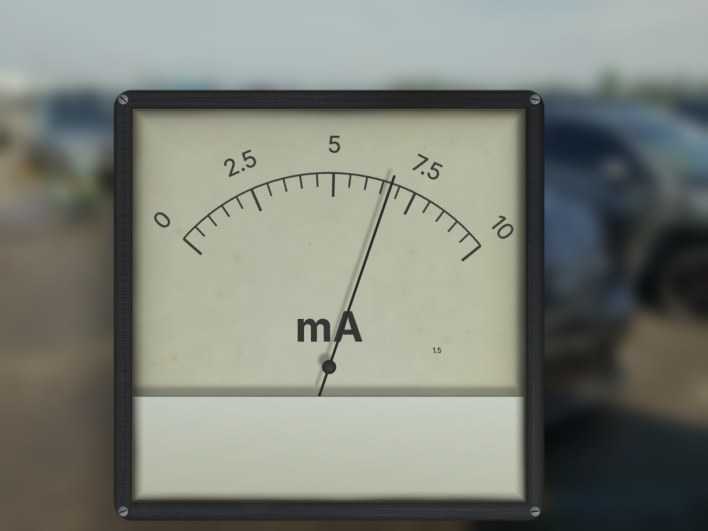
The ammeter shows 6.75mA
